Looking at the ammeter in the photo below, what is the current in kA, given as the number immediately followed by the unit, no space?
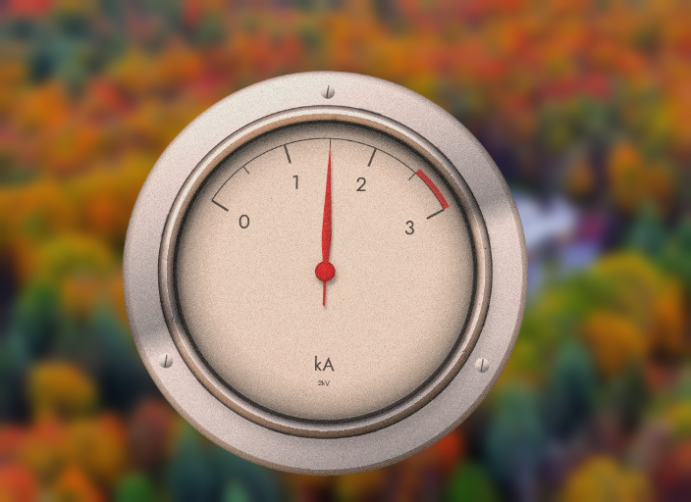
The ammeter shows 1.5kA
